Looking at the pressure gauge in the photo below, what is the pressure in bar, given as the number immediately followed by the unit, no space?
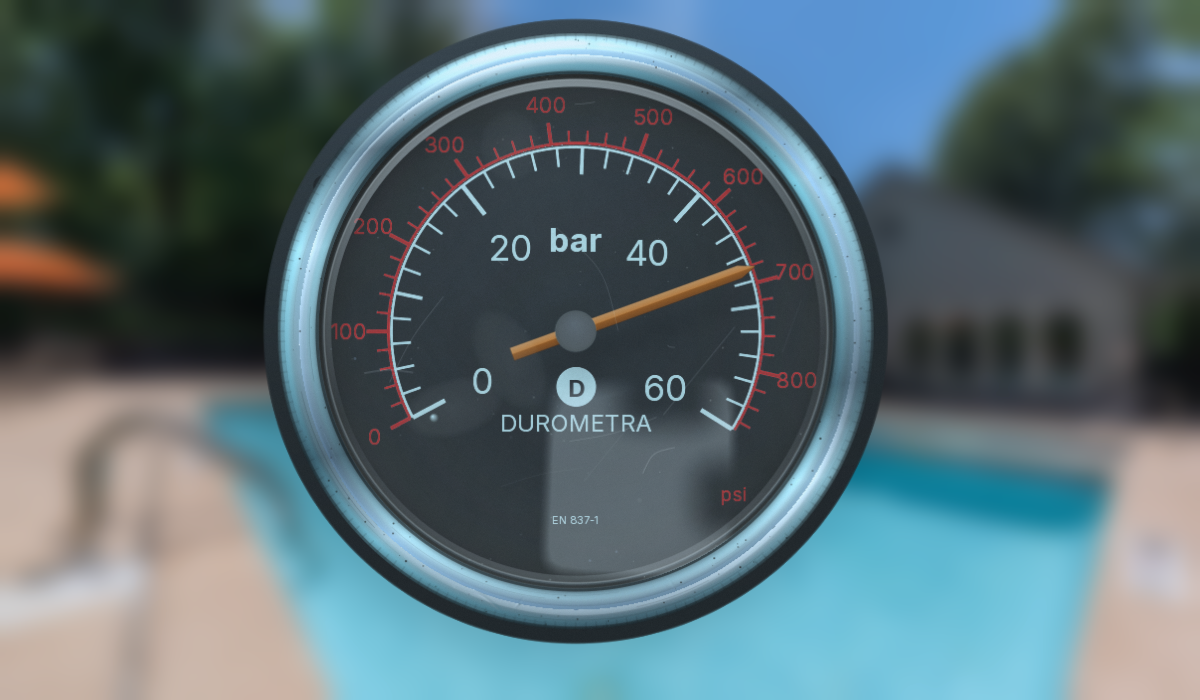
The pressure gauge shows 47bar
